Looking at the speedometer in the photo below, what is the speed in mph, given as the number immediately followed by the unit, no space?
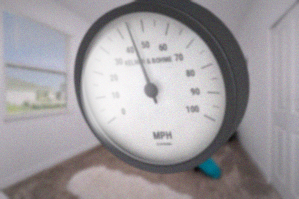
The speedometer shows 45mph
